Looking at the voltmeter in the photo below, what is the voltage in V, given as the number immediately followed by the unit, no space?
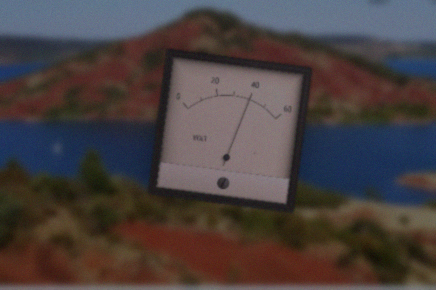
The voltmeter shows 40V
